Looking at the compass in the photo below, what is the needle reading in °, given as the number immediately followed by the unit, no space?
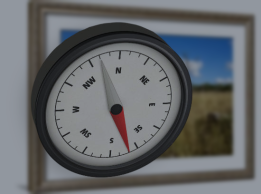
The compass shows 160°
